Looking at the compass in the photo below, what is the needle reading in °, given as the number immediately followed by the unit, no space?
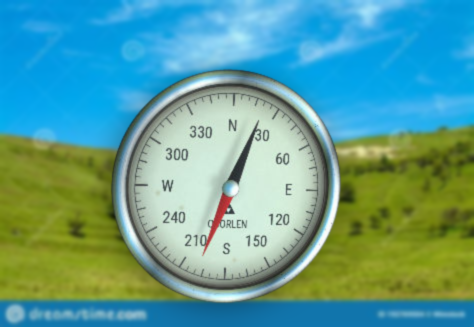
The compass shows 200°
